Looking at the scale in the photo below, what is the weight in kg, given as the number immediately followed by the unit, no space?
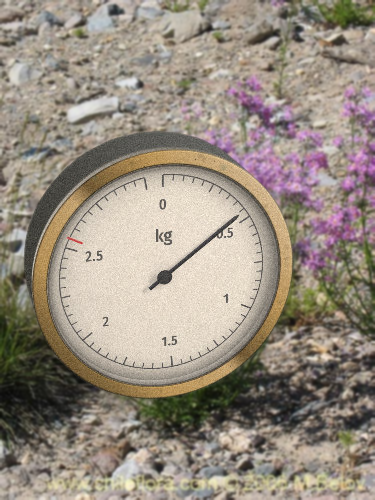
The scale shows 0.45kg
